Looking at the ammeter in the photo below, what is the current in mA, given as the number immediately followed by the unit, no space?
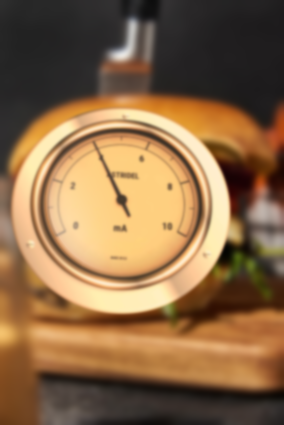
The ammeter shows 4mA
